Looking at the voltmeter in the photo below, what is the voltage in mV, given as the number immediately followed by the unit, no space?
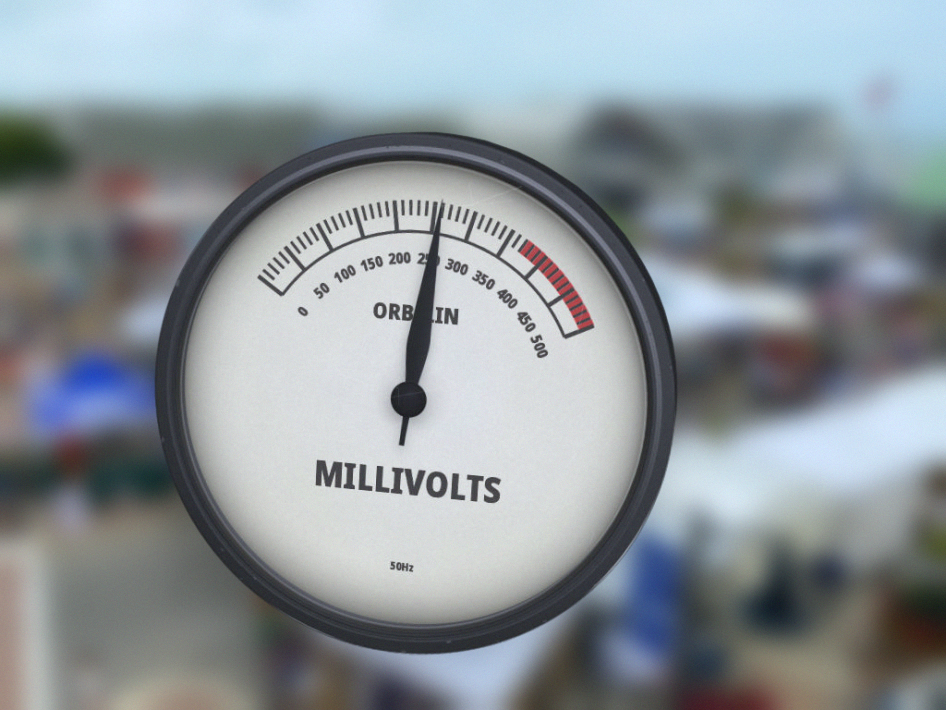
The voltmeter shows 260mV
